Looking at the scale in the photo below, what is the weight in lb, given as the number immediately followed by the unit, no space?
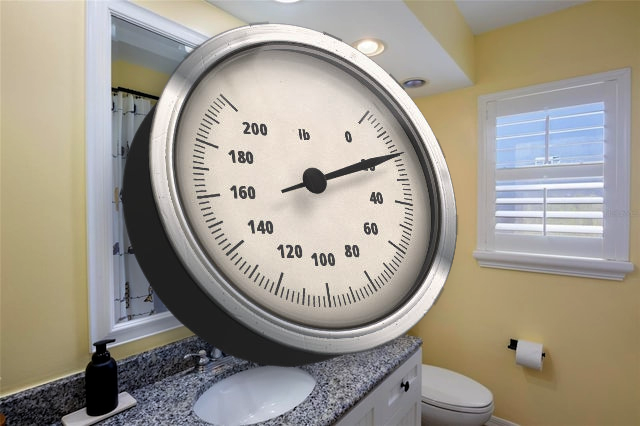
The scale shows 20lb
